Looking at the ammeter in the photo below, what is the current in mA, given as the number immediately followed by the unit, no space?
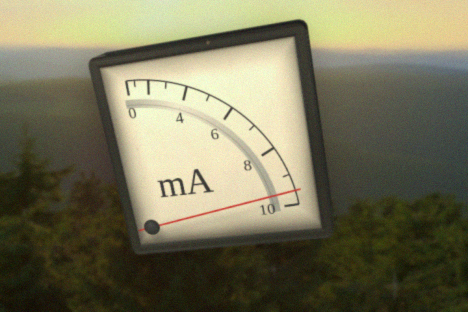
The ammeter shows 9.5mA
